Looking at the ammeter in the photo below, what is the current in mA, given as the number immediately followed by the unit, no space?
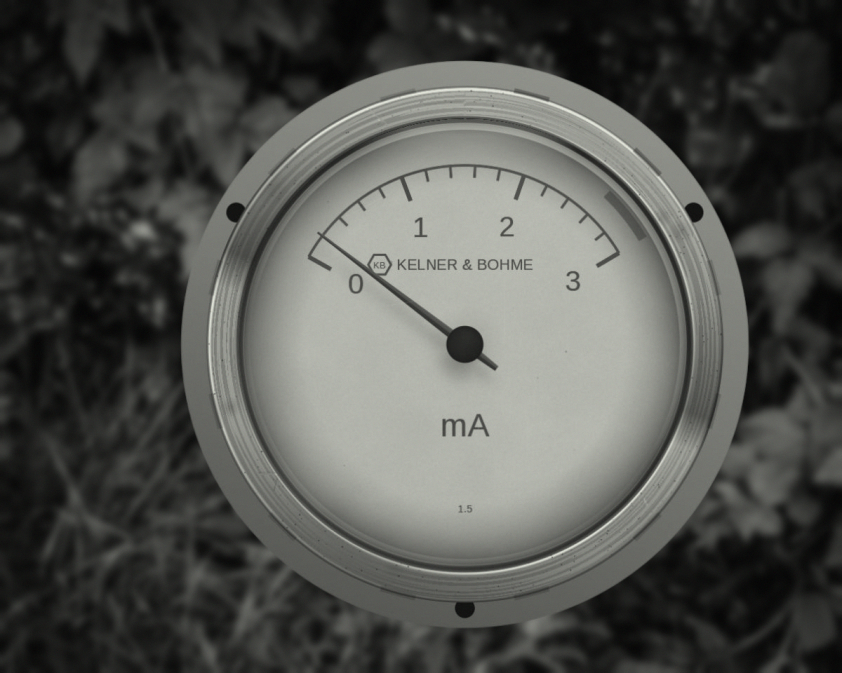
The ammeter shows 0.2mA
